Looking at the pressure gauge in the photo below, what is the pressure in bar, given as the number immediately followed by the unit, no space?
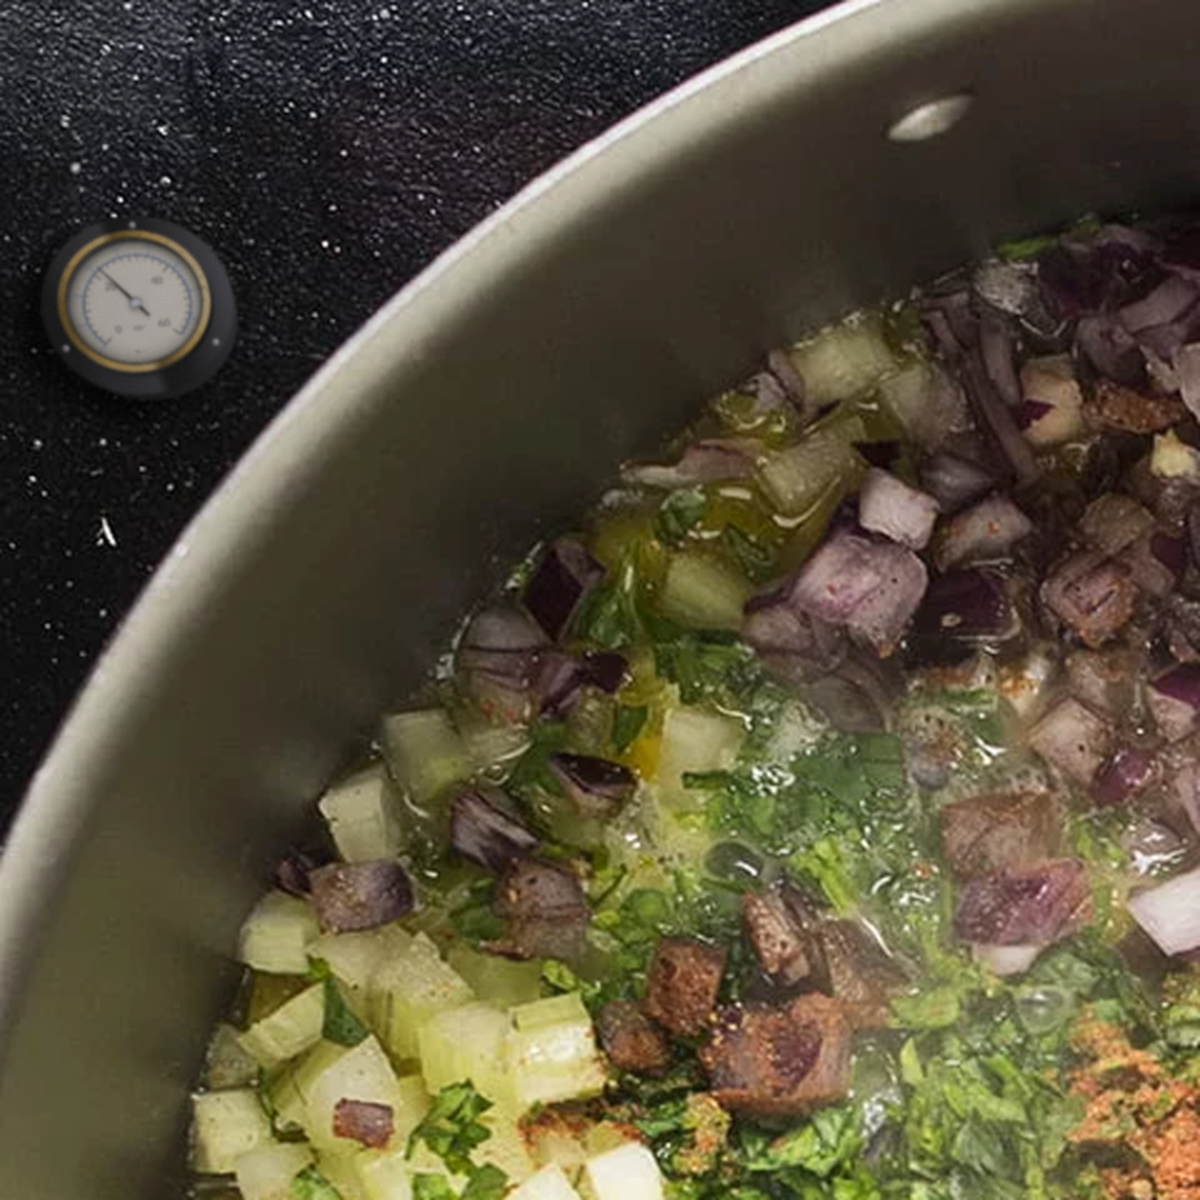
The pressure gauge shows 22bar
